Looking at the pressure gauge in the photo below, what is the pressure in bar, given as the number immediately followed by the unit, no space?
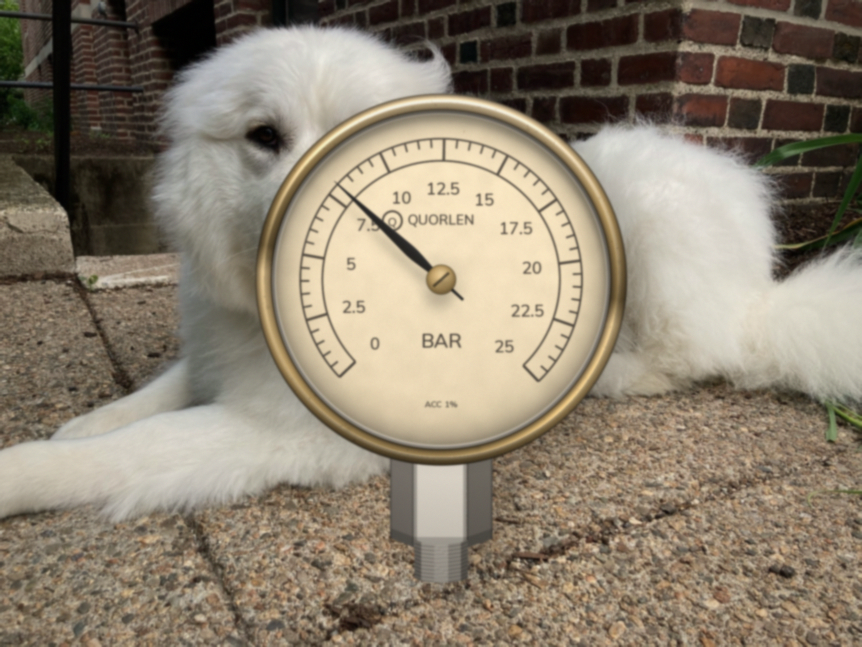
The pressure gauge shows 8bar
